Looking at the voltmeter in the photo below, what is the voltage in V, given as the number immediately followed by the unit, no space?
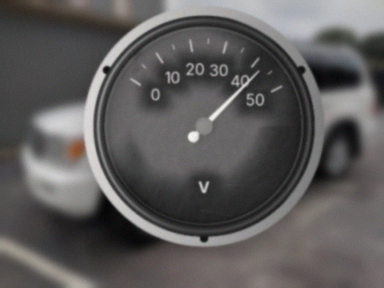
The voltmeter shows 42.5V
